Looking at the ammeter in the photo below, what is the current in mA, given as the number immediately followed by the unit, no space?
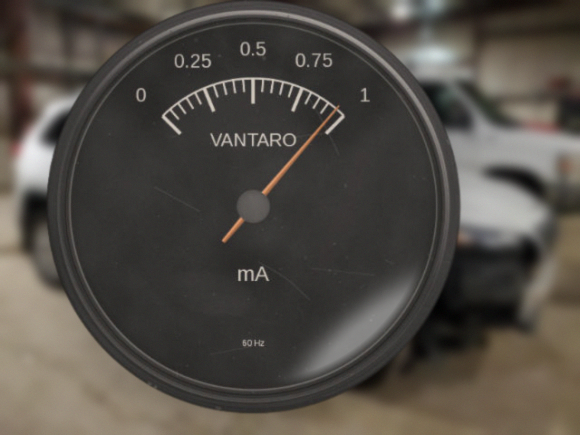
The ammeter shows 0.95mA
